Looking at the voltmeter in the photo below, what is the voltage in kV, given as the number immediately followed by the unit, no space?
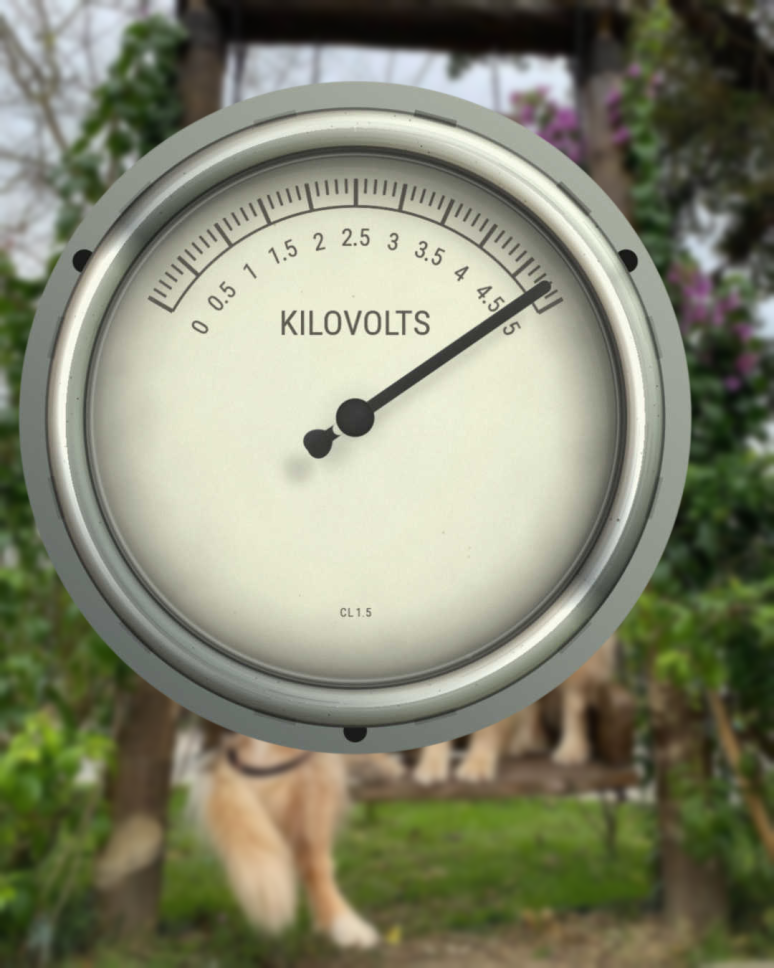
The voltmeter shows 4.8kV
